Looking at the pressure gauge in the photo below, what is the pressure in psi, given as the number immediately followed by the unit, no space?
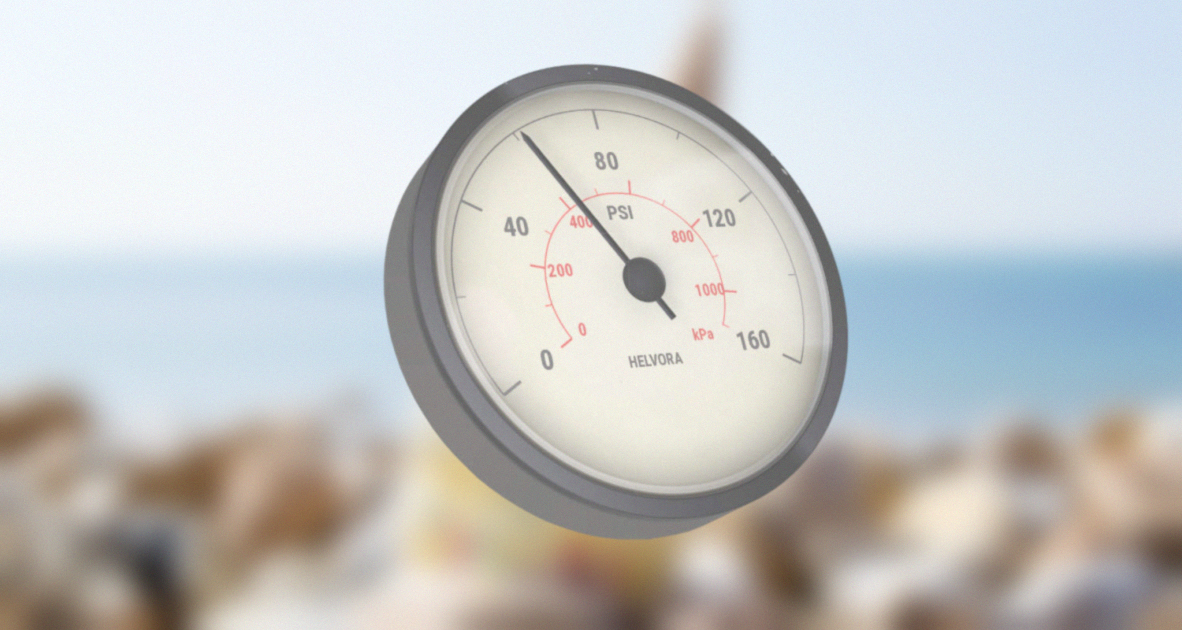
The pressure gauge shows 60psi
